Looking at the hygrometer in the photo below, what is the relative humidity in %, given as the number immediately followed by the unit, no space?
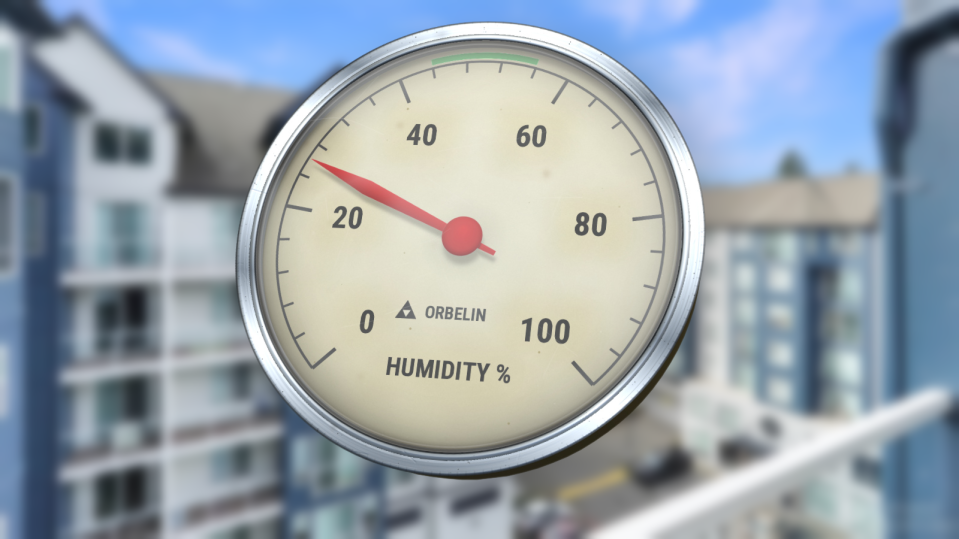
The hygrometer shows 26%
